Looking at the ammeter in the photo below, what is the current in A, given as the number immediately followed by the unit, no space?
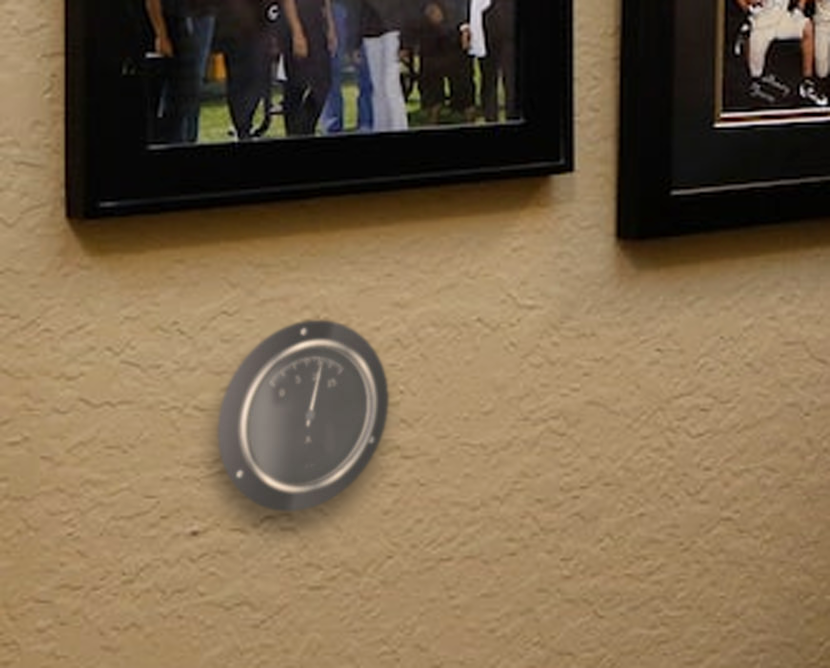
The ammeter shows 10A
